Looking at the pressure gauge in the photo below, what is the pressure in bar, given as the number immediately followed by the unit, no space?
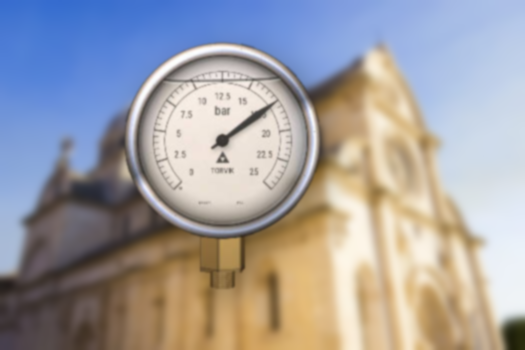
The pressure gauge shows 17.5bar
